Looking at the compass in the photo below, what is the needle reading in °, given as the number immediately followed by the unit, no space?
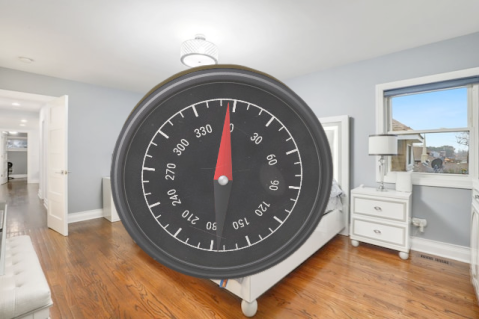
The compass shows 355°
